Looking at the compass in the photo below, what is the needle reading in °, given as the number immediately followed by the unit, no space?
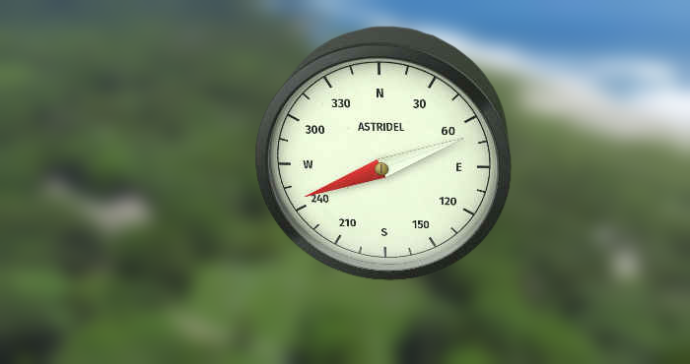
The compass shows 247.5°
